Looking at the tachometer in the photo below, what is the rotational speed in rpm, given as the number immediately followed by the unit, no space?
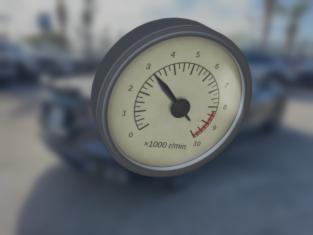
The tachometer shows 3000rpm
